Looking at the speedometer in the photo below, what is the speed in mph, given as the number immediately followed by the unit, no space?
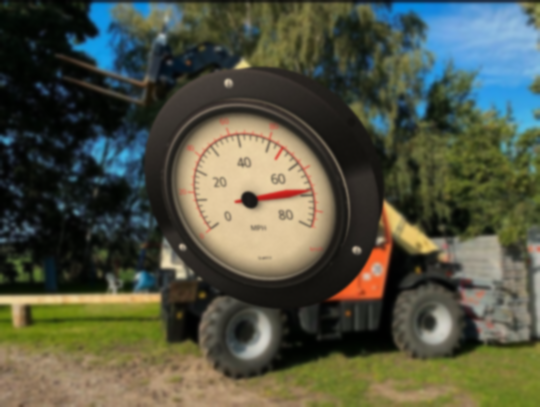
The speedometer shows 68mph
